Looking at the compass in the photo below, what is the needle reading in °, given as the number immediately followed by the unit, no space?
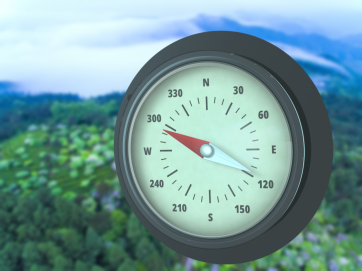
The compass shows 295°
